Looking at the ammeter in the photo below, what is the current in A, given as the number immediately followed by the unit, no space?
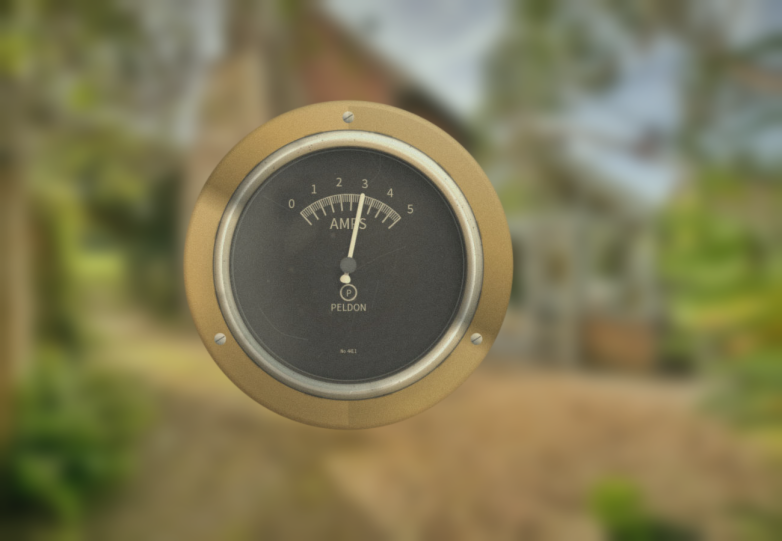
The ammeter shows 3A
